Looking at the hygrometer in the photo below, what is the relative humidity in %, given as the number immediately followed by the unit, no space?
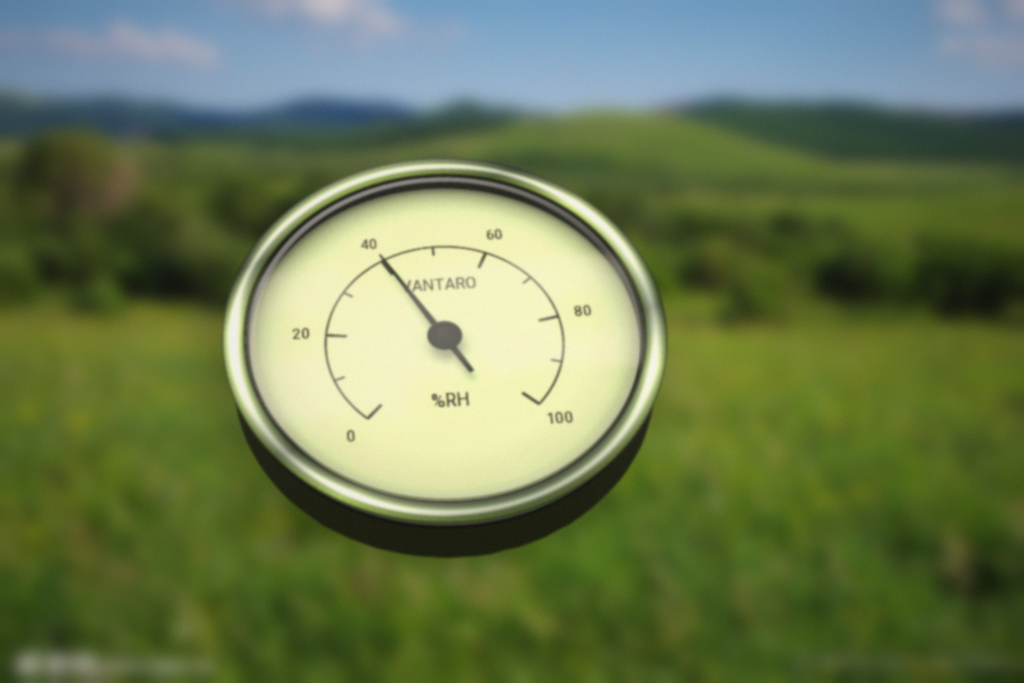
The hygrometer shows 40%
